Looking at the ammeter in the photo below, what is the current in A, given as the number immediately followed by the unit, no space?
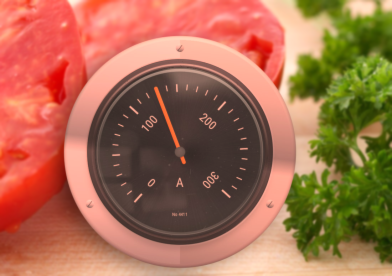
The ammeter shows 130A
